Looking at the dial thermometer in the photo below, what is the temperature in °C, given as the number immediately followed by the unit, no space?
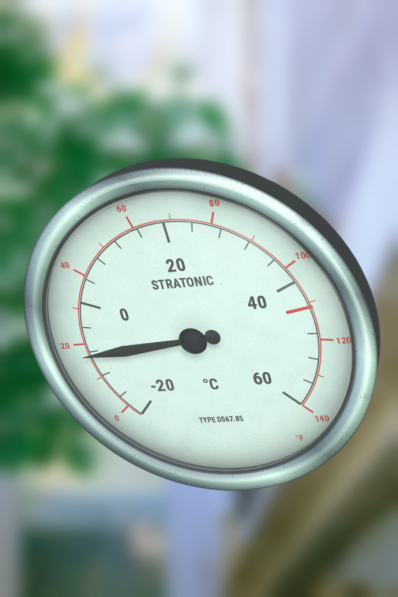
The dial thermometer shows -8°C
